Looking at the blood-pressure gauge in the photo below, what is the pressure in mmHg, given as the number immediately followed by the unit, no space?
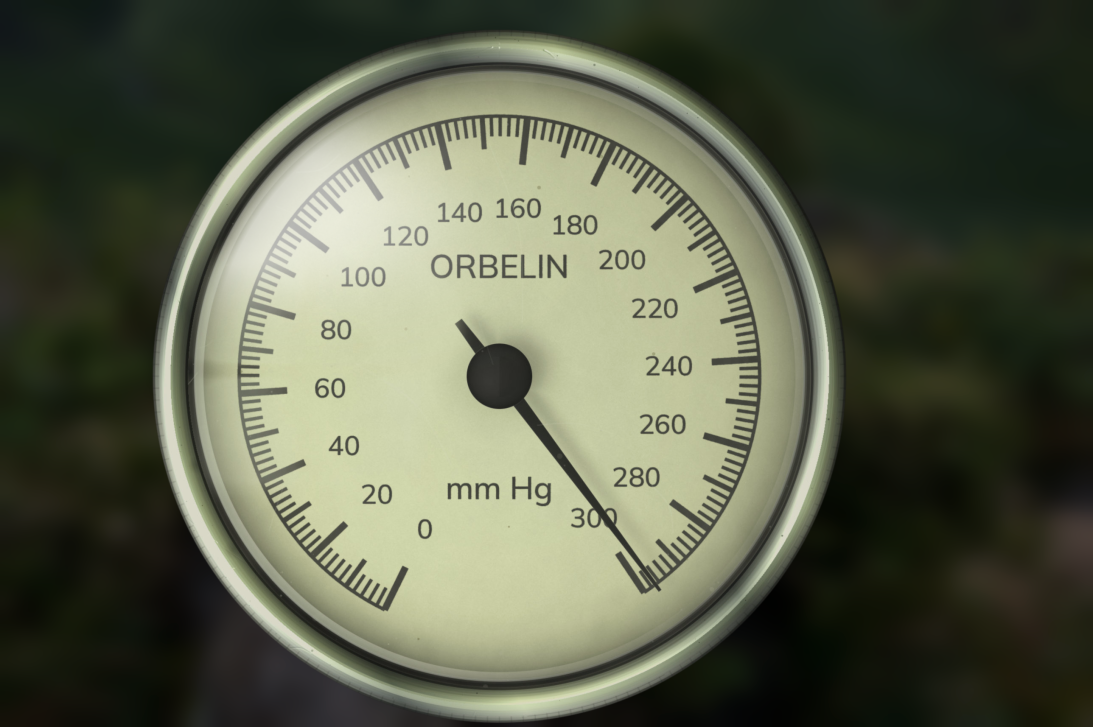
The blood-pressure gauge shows 297mmHg
